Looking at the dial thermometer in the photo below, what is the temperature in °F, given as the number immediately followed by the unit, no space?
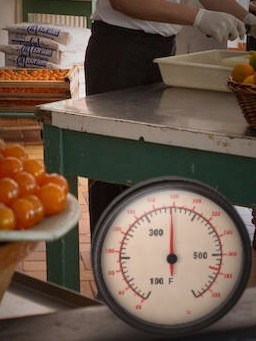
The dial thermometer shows 350°F
